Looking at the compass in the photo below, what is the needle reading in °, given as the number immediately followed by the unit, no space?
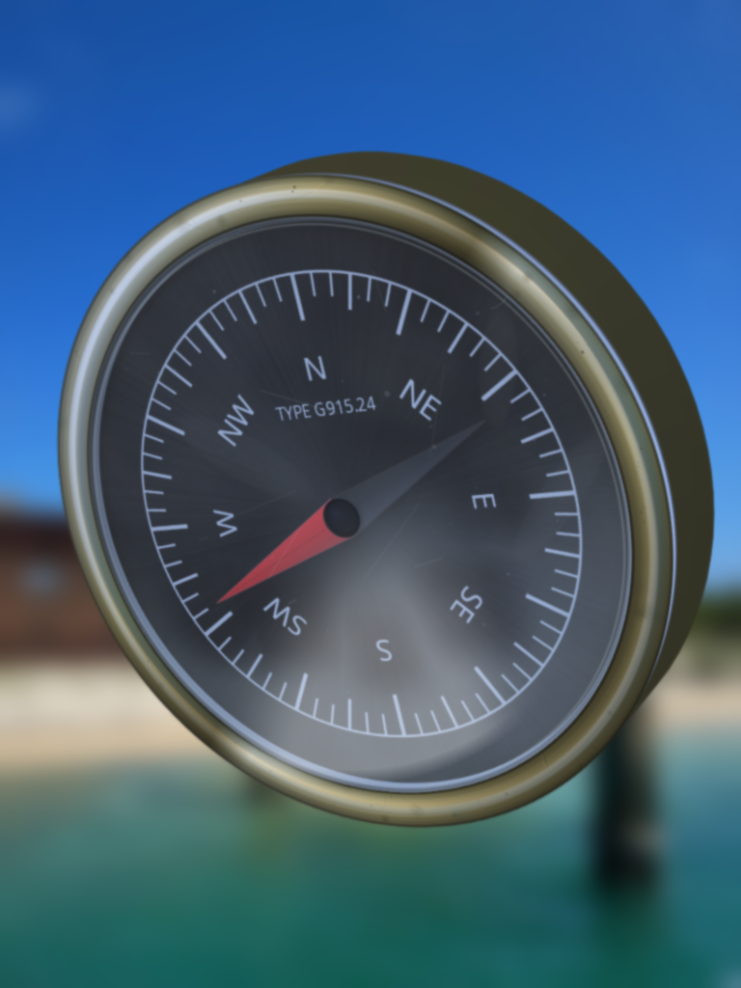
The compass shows 245°
